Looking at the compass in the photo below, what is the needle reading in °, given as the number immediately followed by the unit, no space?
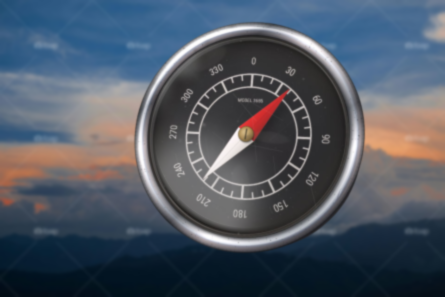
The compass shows 40°
